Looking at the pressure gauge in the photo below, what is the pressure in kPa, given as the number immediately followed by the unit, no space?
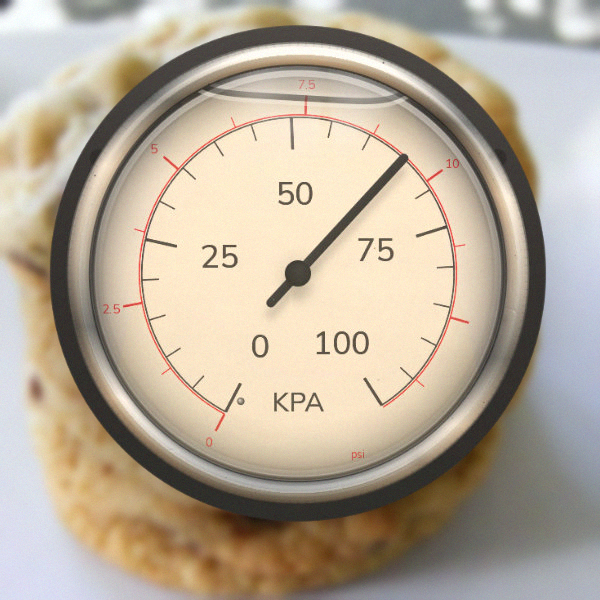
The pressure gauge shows 65kPa
